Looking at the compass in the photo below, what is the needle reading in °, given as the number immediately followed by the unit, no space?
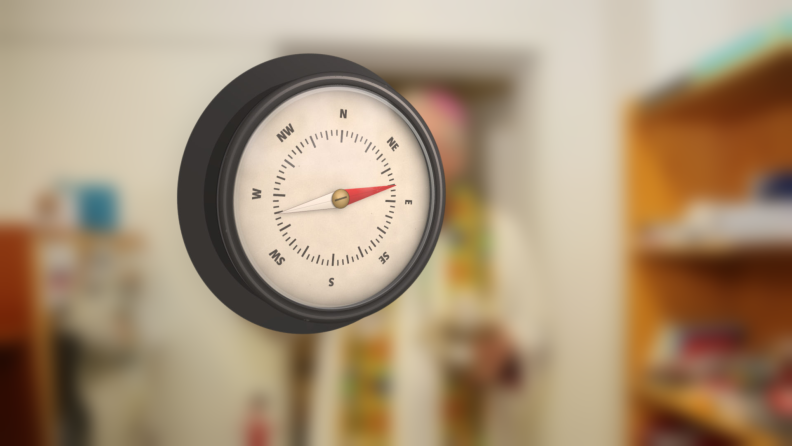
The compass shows 75°
